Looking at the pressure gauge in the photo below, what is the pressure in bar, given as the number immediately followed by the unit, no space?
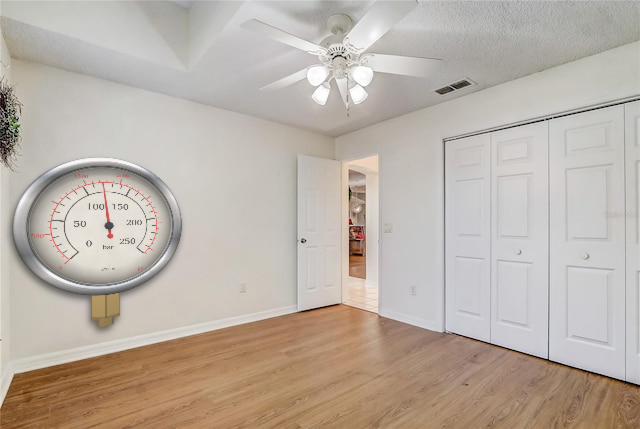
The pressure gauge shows 120bar
